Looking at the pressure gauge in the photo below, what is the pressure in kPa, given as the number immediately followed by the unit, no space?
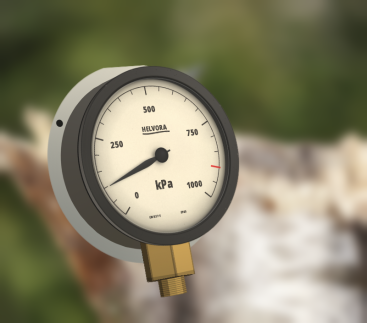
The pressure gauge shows 100kPa
